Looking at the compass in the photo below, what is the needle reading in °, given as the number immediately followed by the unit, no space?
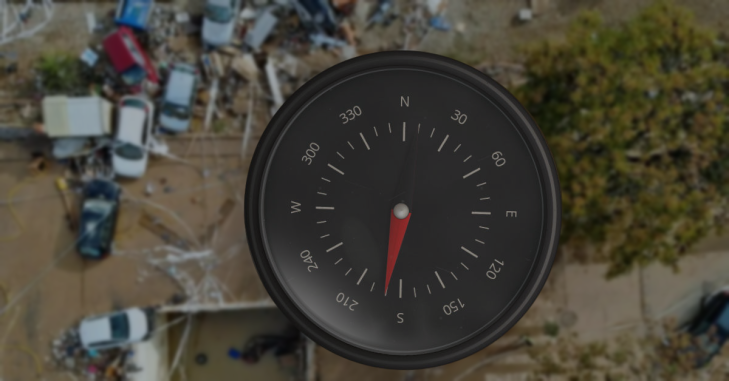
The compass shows 190°
